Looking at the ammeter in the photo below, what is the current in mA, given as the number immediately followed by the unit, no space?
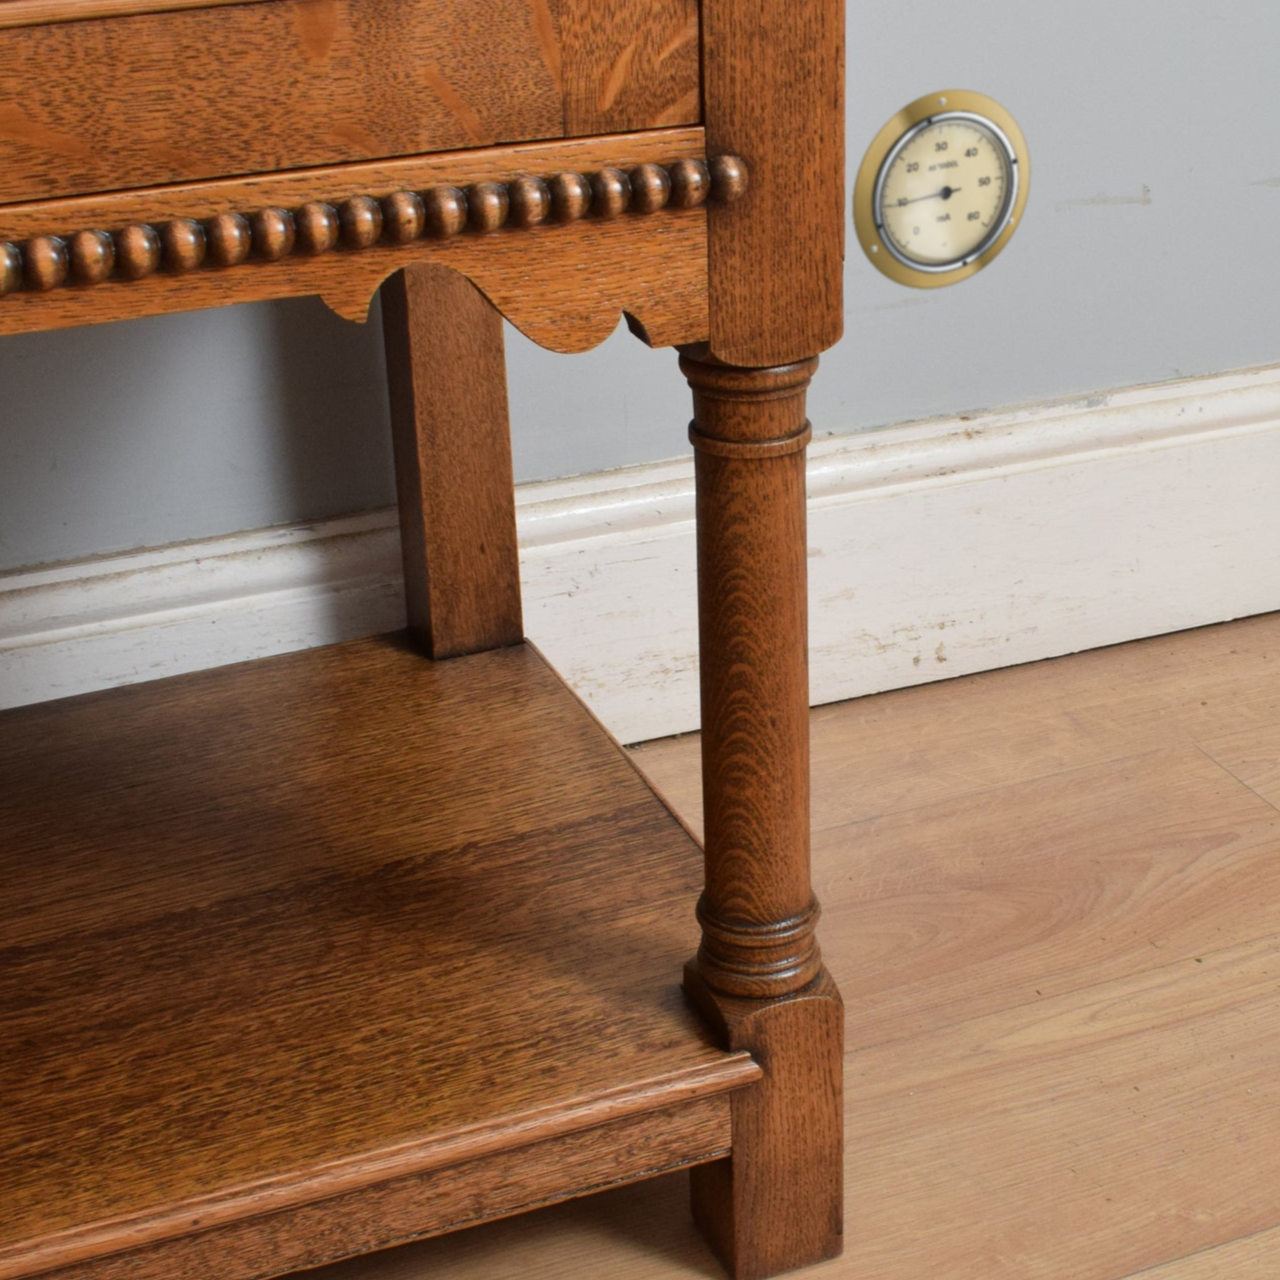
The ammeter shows 10mA
